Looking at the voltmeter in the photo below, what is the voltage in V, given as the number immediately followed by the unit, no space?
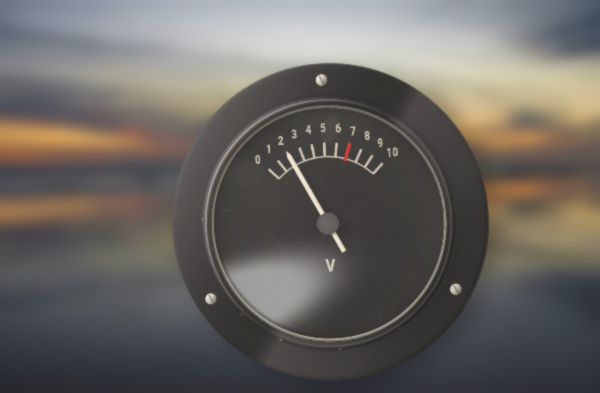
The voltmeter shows 2V
